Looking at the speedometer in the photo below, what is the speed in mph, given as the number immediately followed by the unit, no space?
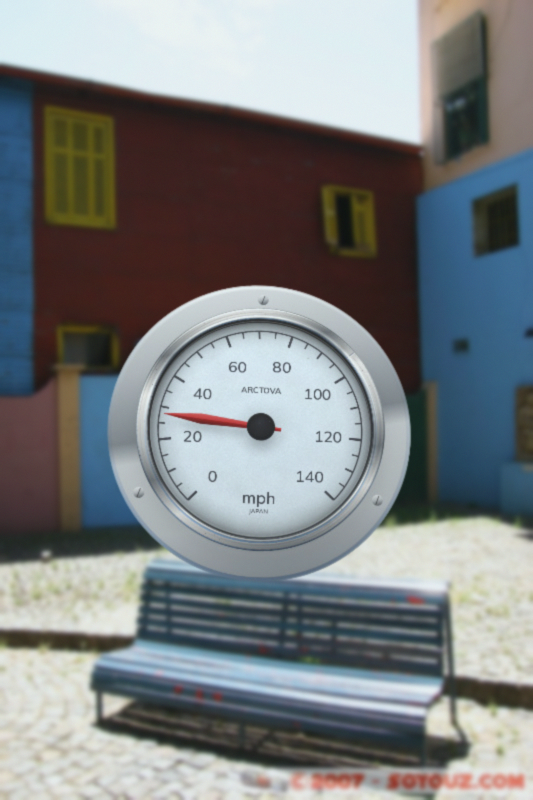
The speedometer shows 27.5mph
